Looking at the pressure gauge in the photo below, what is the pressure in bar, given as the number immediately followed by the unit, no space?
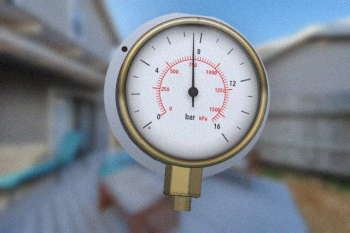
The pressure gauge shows 7.5bar
